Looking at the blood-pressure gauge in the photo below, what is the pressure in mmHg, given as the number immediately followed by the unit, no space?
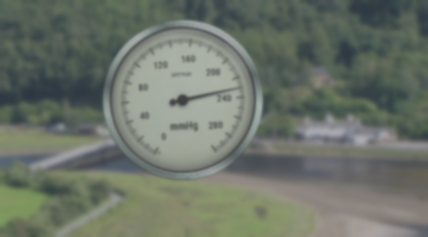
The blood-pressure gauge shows 230mmHg
